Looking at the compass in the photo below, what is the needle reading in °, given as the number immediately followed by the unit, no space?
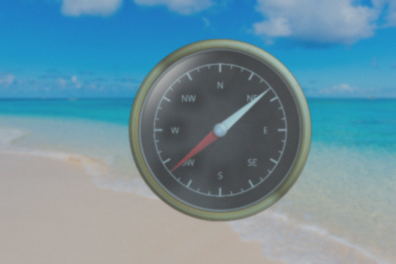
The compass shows 230°
